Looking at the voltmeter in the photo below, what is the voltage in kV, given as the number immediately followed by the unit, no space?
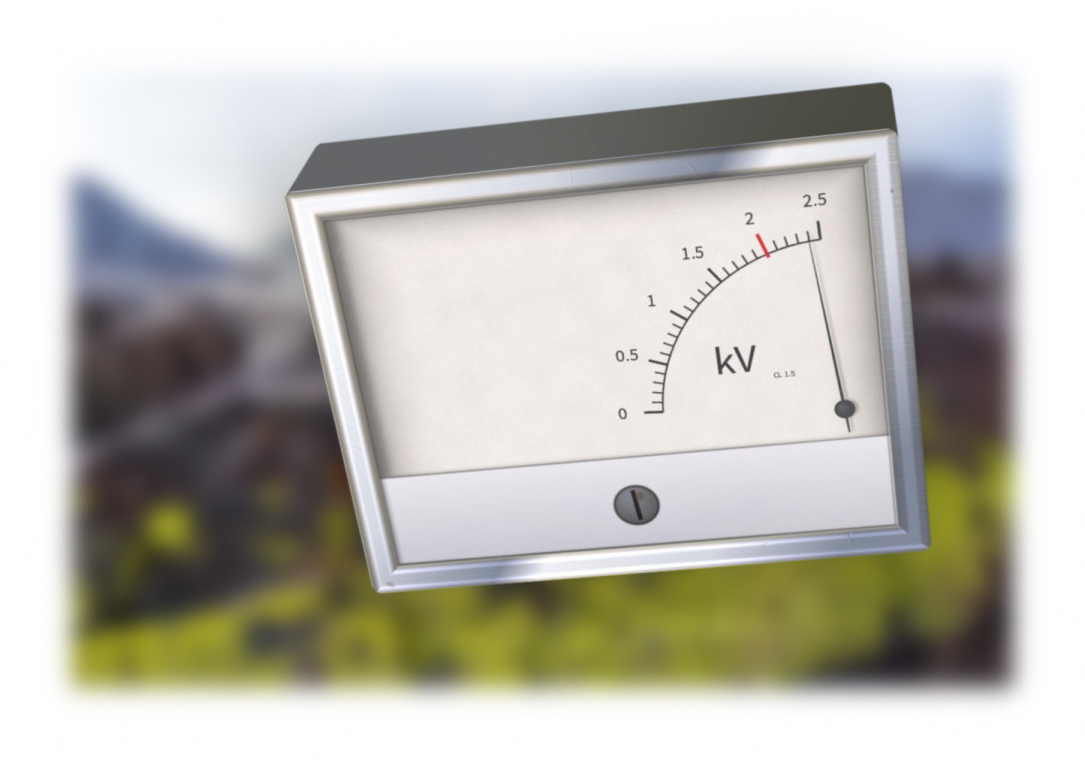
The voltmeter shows 2.4kV
